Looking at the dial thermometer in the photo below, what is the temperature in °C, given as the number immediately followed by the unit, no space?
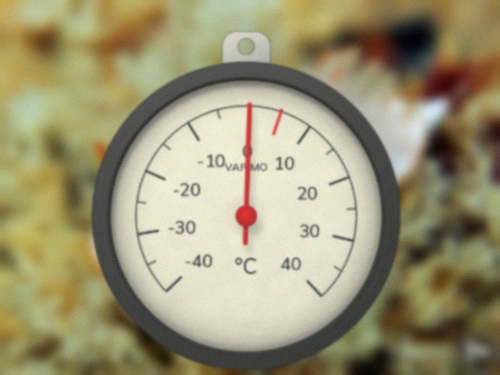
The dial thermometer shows 0°C
